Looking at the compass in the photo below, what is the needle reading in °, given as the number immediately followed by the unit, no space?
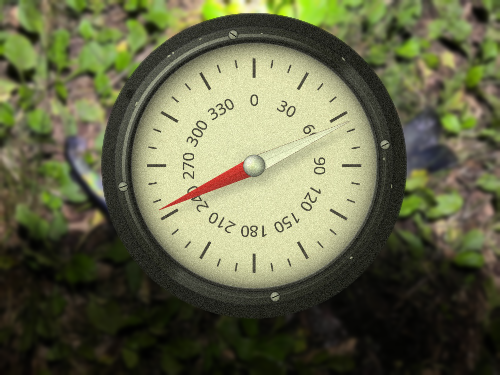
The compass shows 245°
